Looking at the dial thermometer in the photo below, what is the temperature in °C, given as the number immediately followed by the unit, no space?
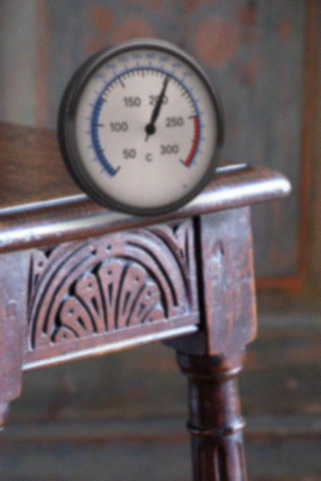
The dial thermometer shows 200°C
